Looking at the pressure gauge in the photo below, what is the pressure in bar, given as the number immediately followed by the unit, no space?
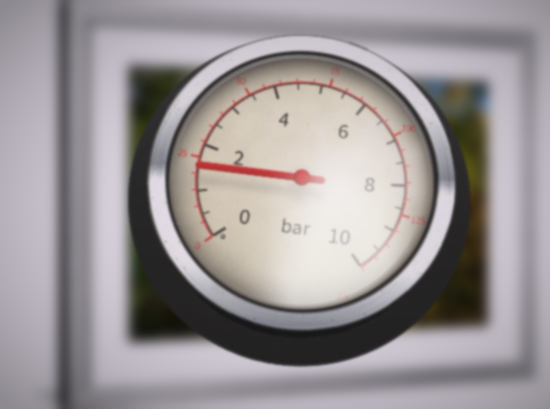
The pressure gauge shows 1.5bar
